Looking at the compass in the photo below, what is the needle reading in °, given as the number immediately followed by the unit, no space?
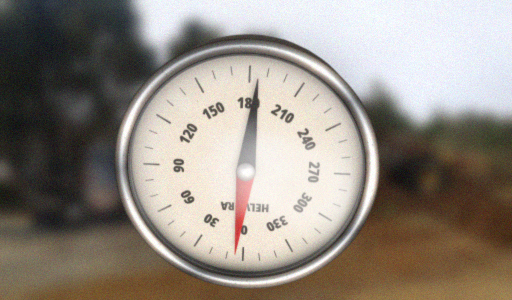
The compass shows 5°
